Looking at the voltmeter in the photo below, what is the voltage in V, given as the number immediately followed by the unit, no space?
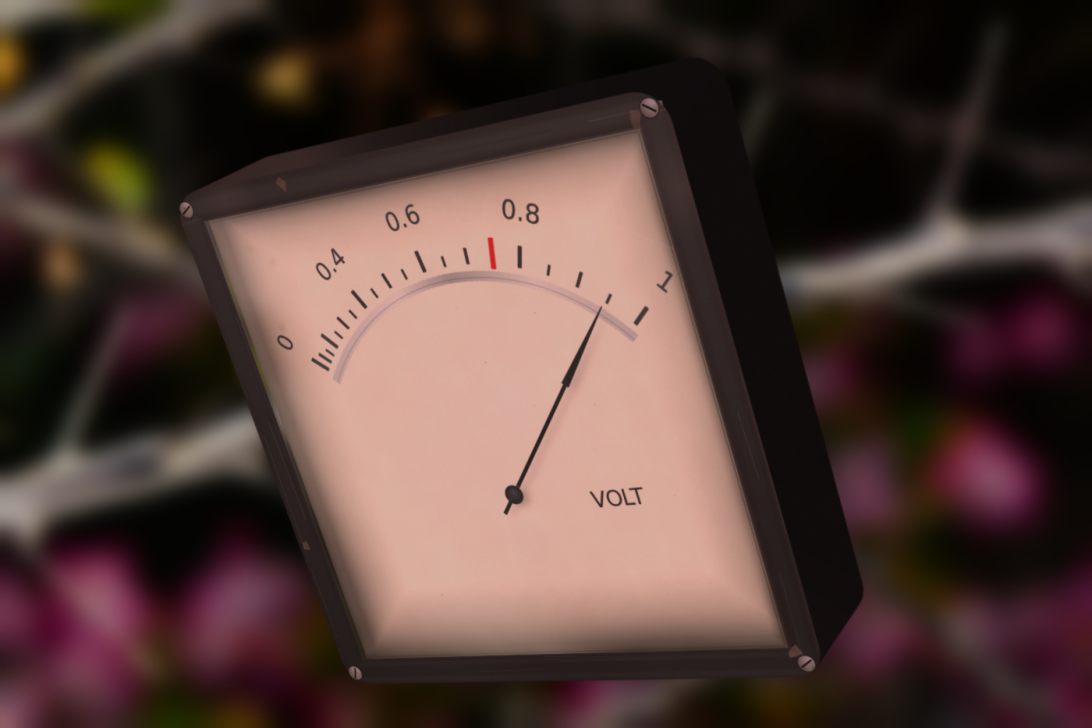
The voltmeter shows 0.95V
